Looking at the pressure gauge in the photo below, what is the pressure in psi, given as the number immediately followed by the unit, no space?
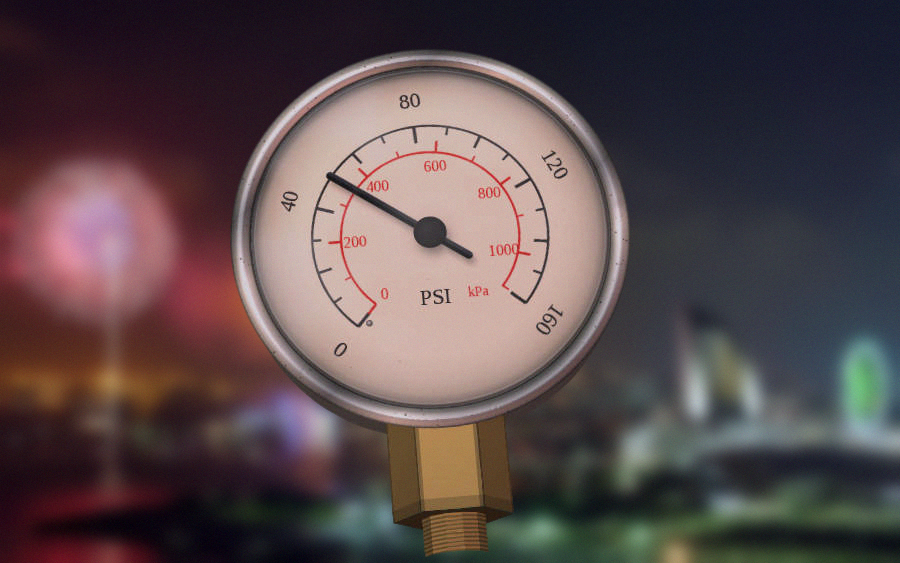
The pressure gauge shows 50psi
